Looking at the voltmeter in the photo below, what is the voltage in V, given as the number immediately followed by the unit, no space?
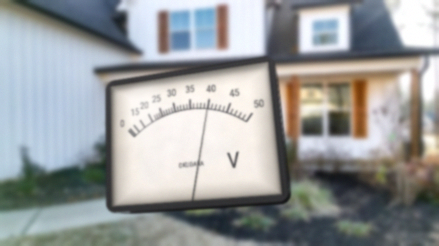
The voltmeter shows 40V
